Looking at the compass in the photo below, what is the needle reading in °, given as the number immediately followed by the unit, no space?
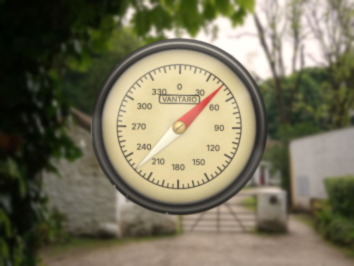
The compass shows 45°
